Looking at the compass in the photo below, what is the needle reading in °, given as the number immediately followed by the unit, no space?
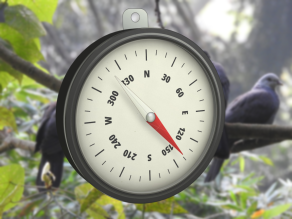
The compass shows 140°
